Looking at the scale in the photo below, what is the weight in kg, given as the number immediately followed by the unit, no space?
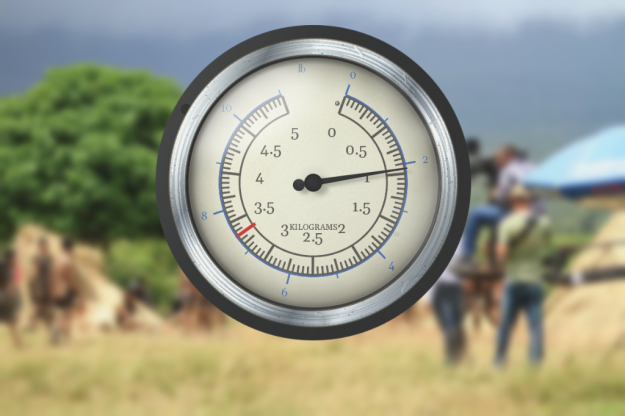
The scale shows 0.95kg
